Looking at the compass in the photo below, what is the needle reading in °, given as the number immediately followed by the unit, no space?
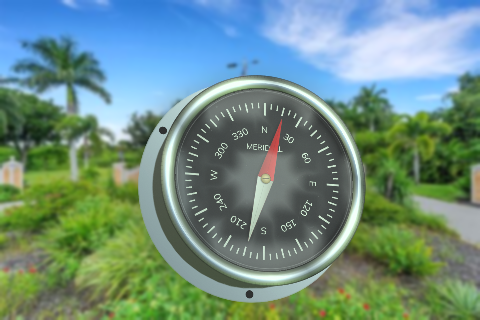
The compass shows 15°
